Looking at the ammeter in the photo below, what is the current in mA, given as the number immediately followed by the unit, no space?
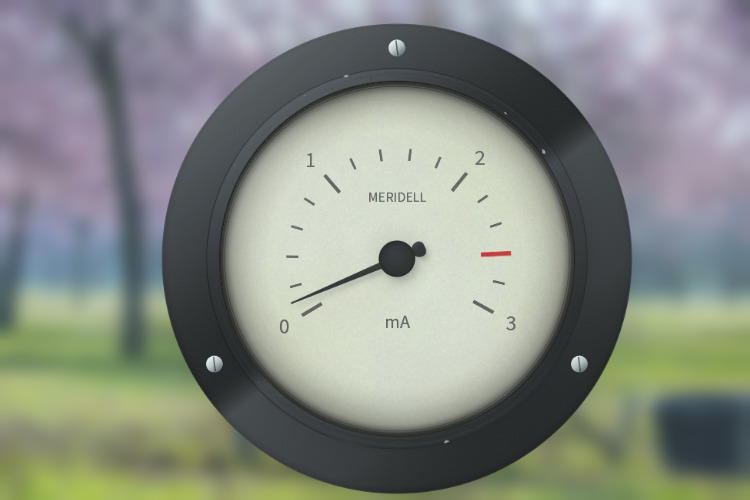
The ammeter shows 0.1mA
